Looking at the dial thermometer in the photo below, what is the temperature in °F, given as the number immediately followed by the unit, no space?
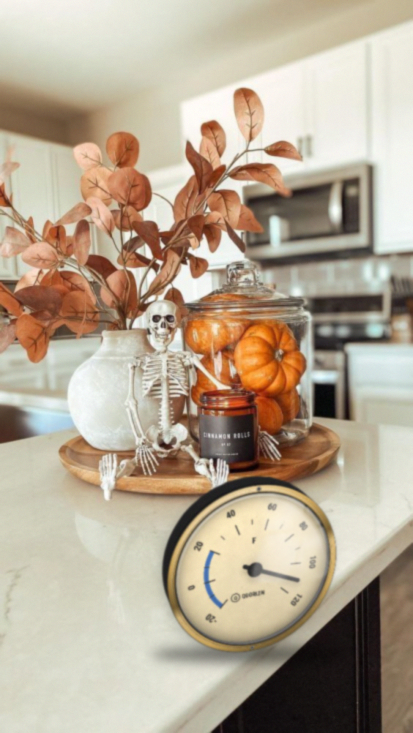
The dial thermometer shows 110°F
